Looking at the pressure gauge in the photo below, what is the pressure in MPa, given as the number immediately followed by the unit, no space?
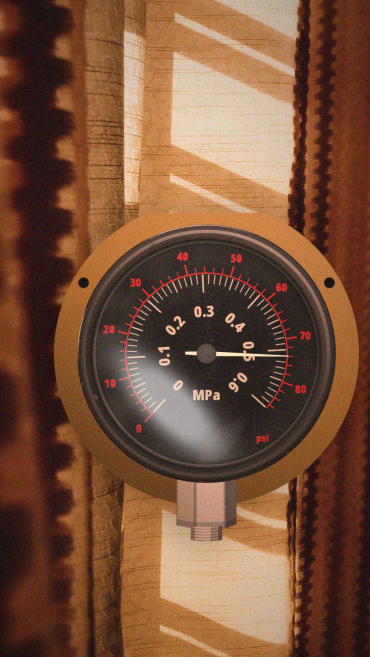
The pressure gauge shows 0.51MPa
